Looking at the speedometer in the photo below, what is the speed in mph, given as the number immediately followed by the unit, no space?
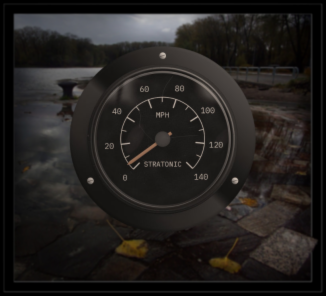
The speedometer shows 5mph
